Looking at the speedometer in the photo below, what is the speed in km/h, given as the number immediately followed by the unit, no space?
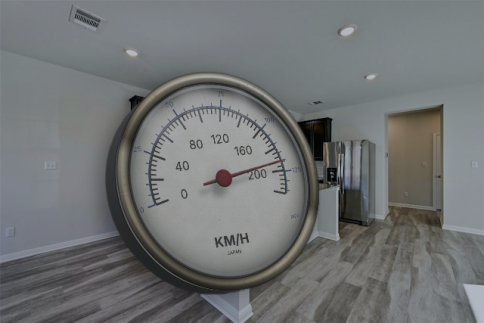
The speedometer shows 192km/h
